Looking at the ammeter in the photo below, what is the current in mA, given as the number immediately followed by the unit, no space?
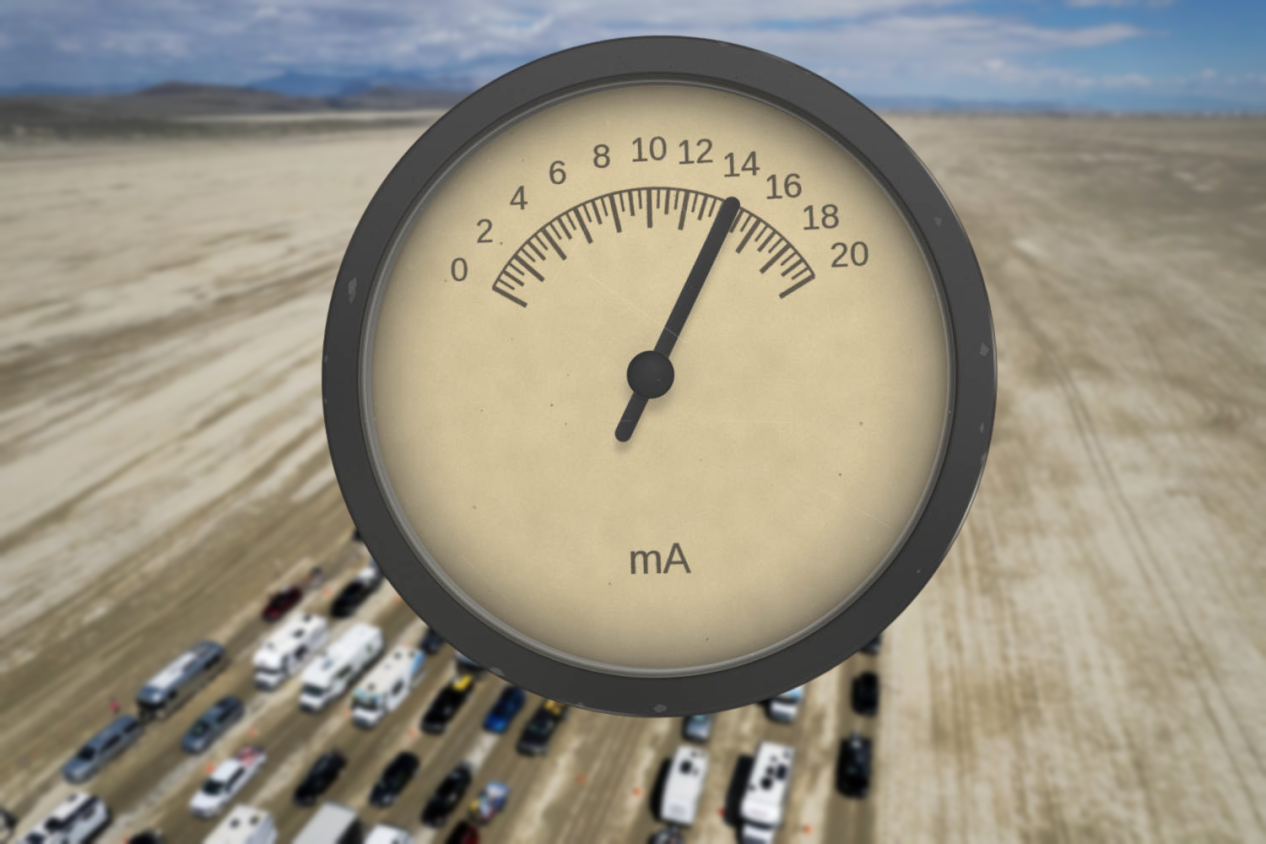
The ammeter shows 14.5mA
